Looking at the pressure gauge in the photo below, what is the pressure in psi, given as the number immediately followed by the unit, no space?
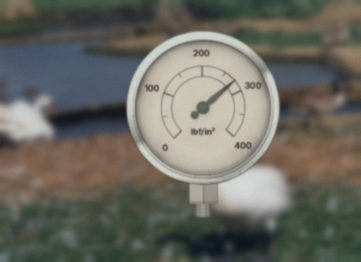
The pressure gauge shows 275psi
